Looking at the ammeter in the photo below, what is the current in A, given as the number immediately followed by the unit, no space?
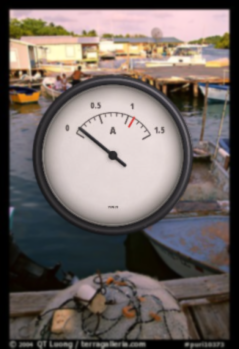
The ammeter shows 0.1A
